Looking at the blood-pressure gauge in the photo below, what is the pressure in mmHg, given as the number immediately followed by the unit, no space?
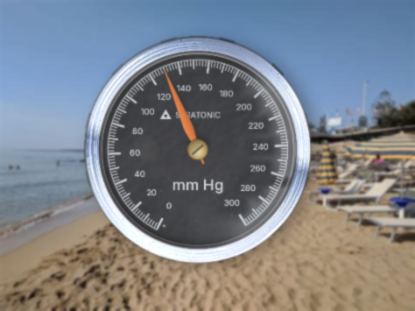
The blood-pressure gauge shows 130mmHg
